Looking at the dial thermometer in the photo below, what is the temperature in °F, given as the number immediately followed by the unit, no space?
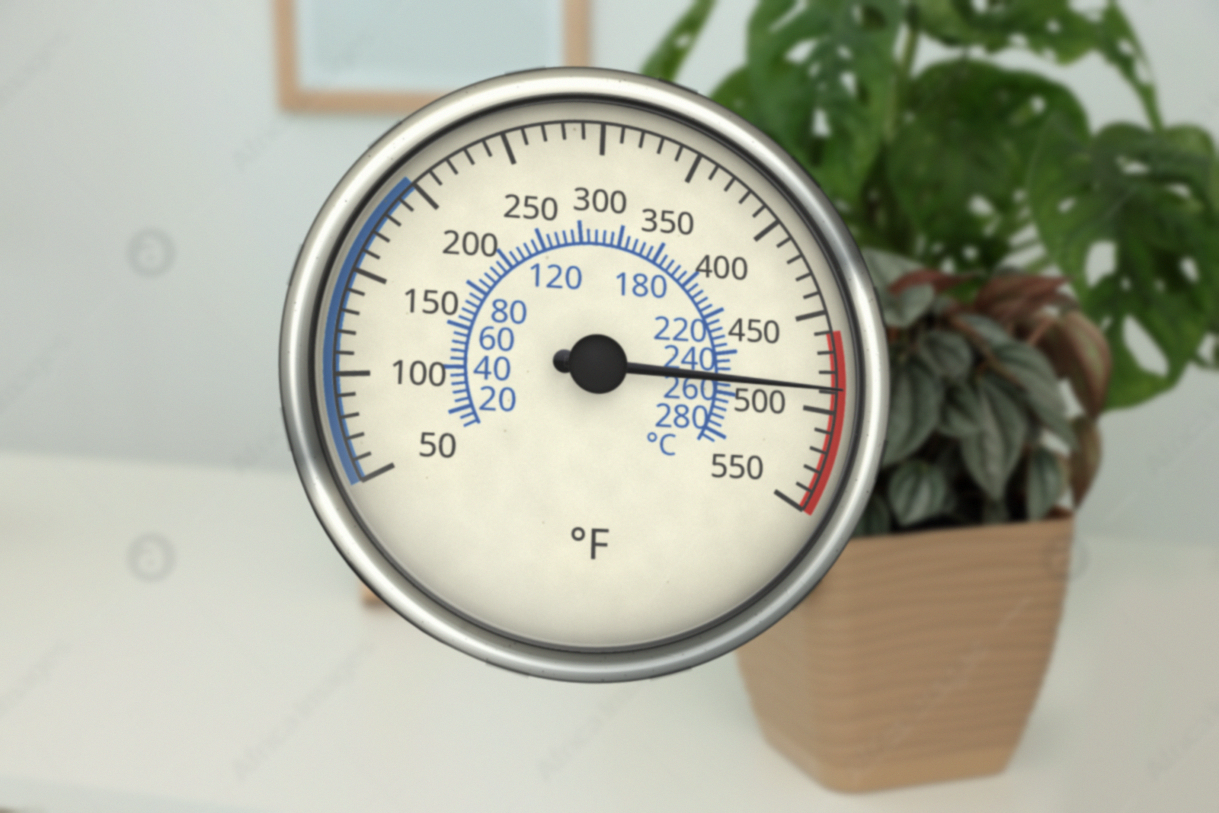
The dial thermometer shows 490°F
